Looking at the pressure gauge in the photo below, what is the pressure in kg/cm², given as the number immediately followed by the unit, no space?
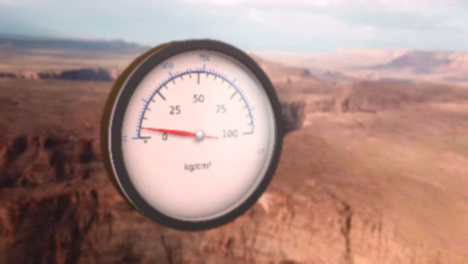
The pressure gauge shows 5kg/cm²
